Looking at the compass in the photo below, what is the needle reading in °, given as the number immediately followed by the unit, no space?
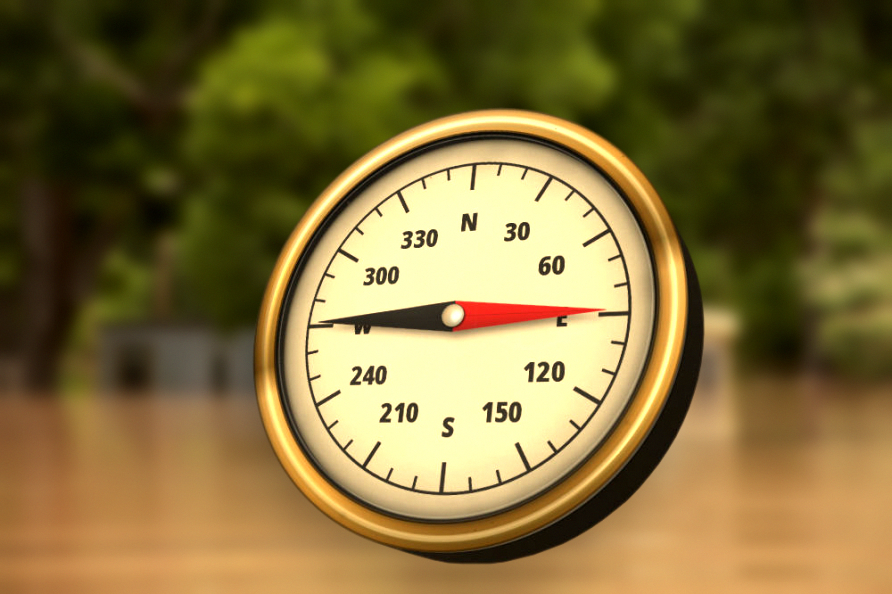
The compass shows 90°
